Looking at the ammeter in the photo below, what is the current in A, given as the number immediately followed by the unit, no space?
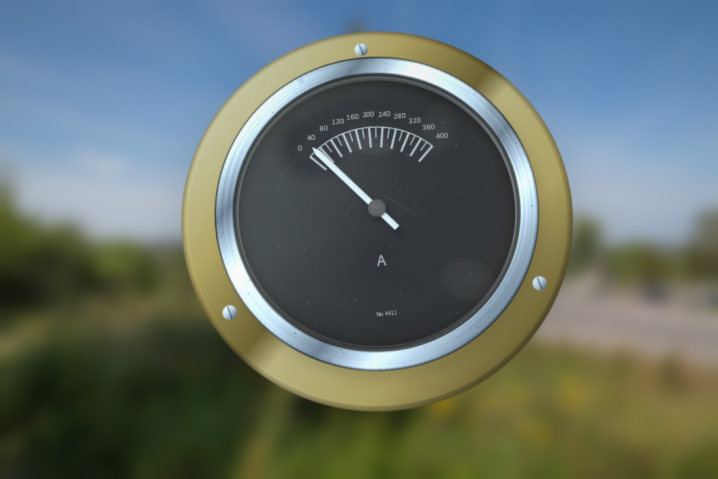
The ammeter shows 20A
